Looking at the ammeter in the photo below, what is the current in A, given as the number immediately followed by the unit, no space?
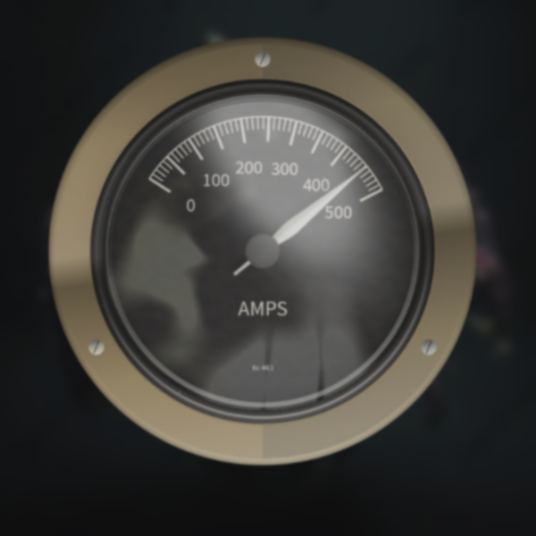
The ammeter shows 450A
